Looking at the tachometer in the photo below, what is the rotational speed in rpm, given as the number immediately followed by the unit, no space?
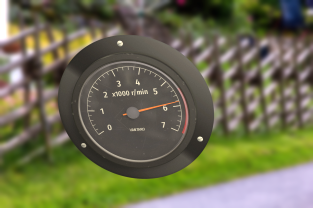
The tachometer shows 5800rpm
